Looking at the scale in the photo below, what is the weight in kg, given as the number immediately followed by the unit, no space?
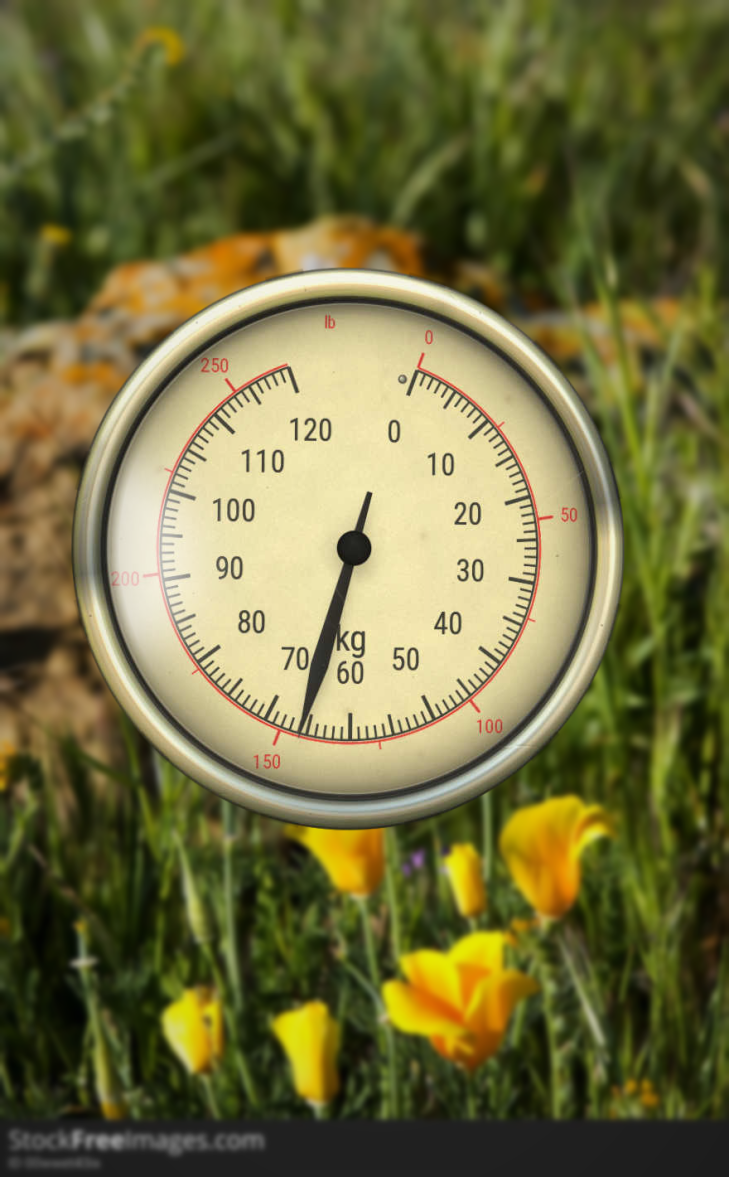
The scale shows 66kg
